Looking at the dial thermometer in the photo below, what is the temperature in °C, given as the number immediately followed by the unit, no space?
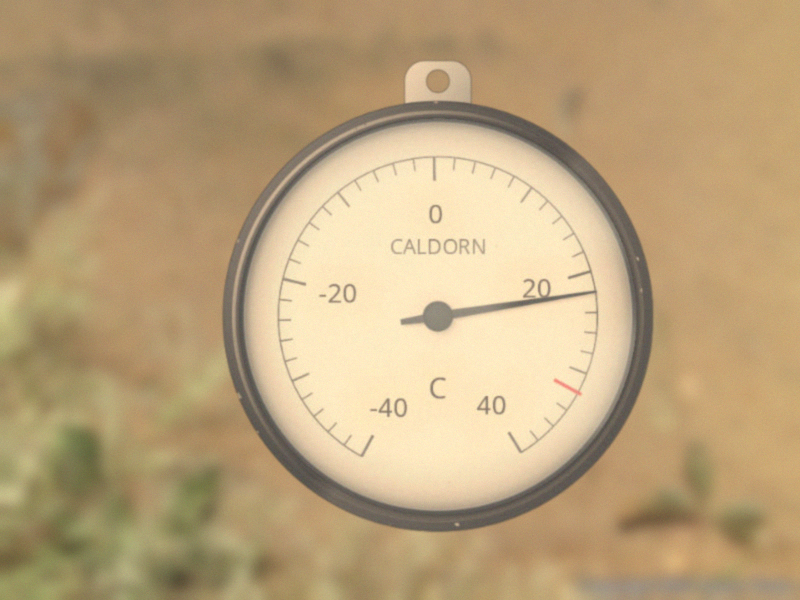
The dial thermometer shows 22°C
